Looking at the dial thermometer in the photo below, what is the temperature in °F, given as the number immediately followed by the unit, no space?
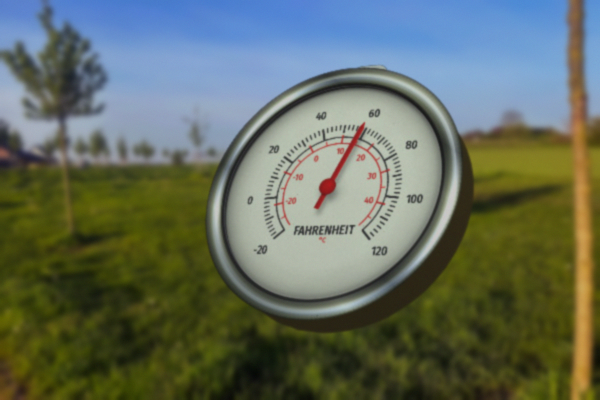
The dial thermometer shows 60°F
